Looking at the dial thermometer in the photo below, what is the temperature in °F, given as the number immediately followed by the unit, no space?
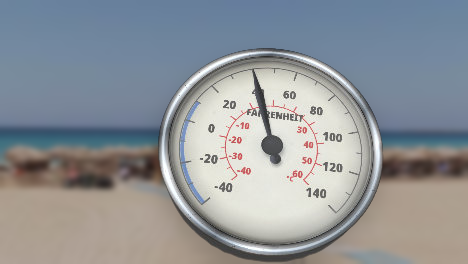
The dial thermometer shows 40°F
